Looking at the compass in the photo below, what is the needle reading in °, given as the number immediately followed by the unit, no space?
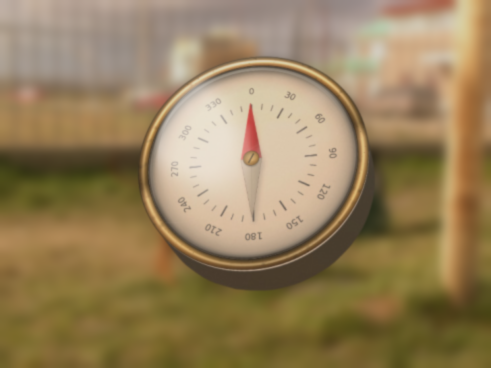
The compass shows 0°
